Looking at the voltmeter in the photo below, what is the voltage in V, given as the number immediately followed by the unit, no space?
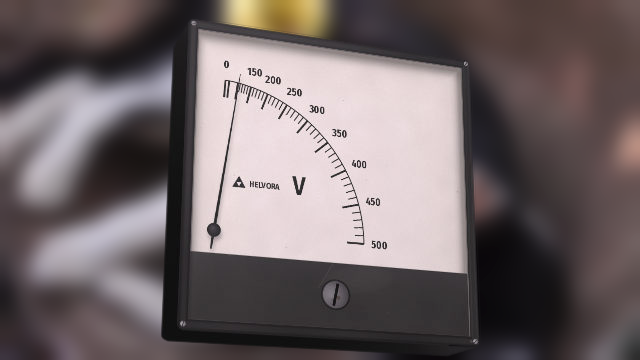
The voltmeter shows 100V
